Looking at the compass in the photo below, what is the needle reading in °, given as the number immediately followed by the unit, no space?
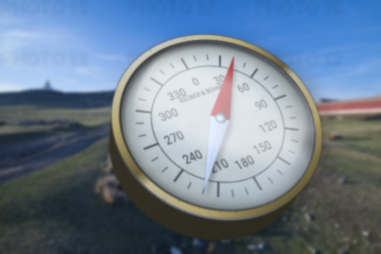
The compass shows 40°
